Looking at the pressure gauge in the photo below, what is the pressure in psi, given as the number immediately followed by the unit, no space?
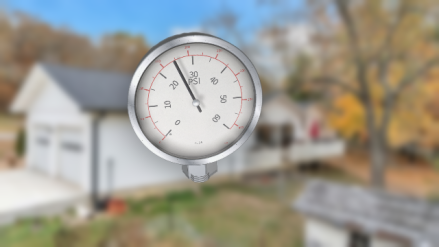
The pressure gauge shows 25psi
